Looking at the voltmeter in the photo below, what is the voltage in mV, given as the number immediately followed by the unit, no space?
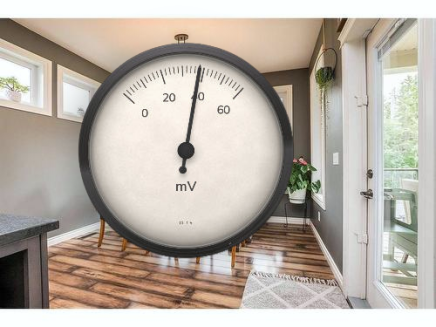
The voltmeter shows 38mV
